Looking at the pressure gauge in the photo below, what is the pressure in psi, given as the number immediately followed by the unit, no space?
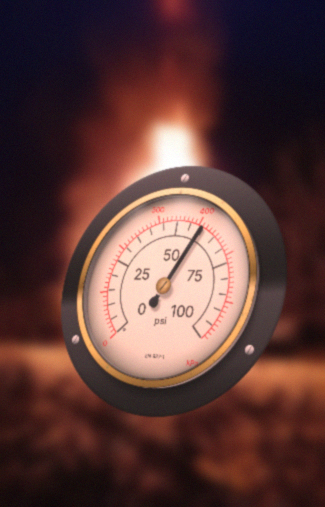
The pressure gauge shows 60psi
